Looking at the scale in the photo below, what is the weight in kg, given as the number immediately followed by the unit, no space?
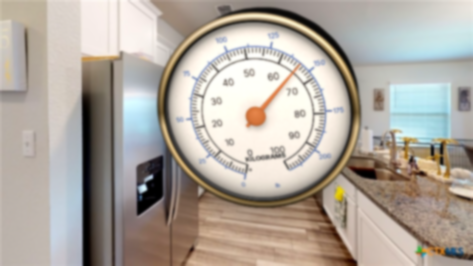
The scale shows 65kg
